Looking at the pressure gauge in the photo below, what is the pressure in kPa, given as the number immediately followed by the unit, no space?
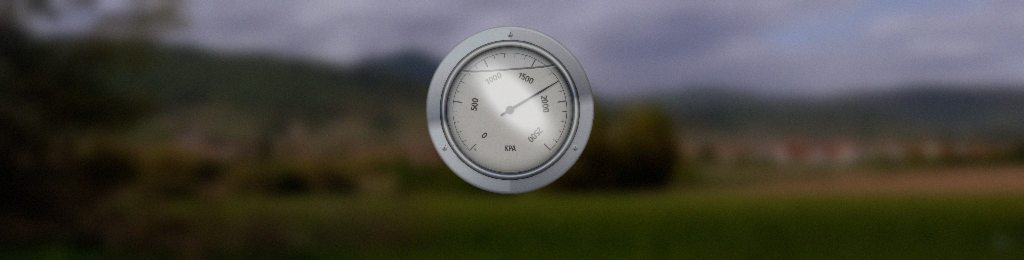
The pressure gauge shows 1800kPa
